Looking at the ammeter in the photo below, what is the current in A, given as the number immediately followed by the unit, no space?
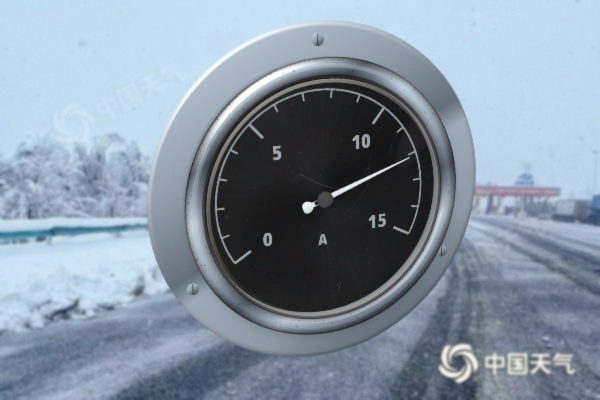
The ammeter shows 12A
